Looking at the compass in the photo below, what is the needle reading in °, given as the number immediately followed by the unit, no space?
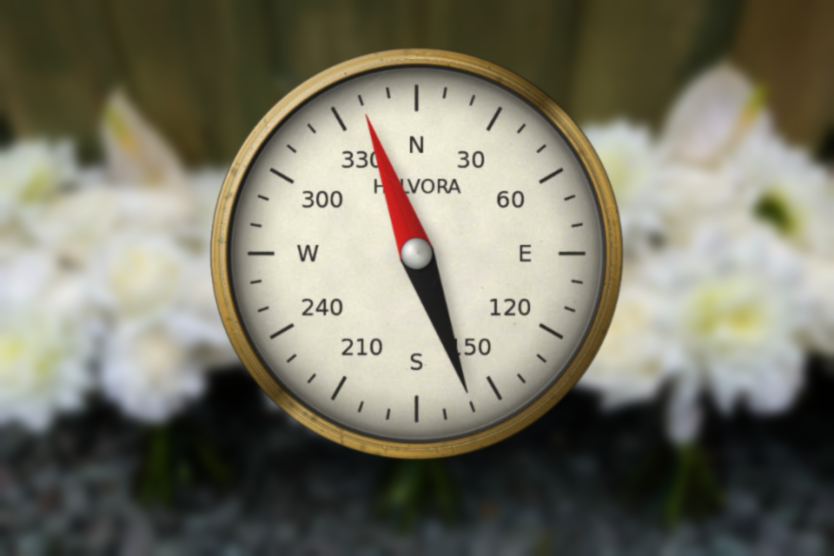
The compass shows 340°
